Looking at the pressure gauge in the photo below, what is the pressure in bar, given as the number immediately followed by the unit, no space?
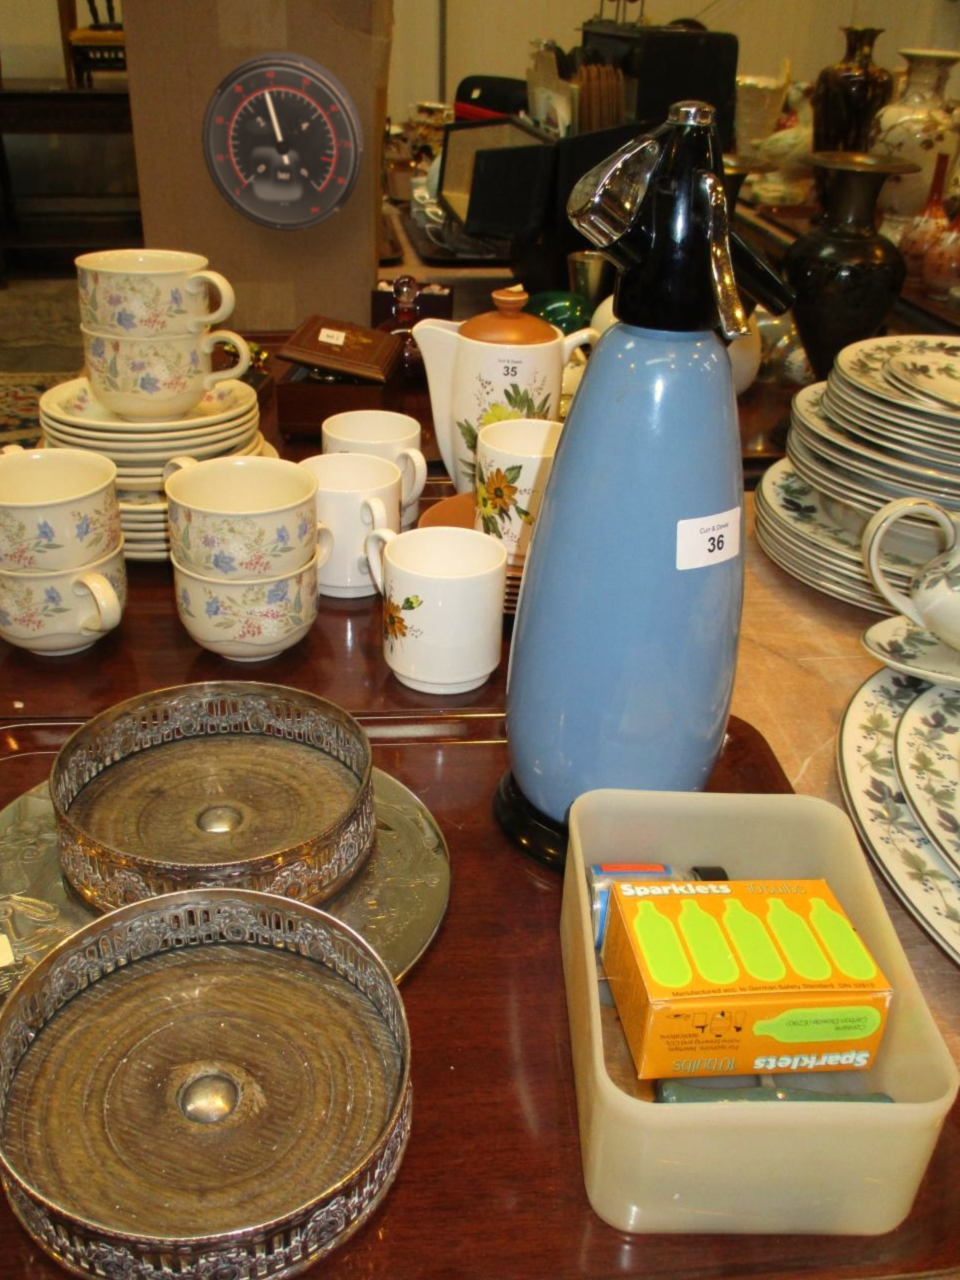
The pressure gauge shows 2.6bar
